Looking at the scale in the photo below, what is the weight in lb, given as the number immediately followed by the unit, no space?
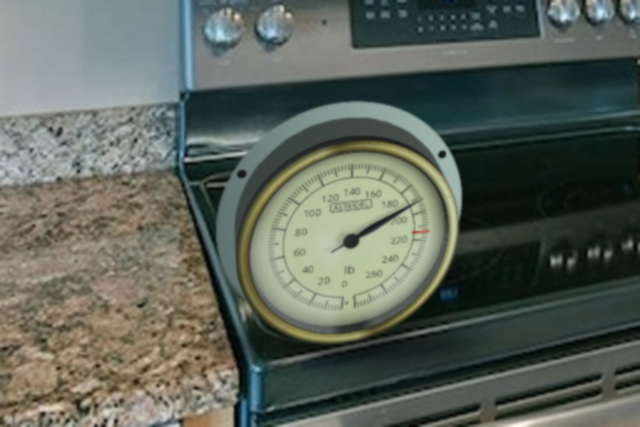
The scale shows 190lb
